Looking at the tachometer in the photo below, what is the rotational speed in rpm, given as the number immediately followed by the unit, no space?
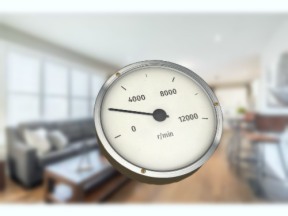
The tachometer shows 2000rpm
